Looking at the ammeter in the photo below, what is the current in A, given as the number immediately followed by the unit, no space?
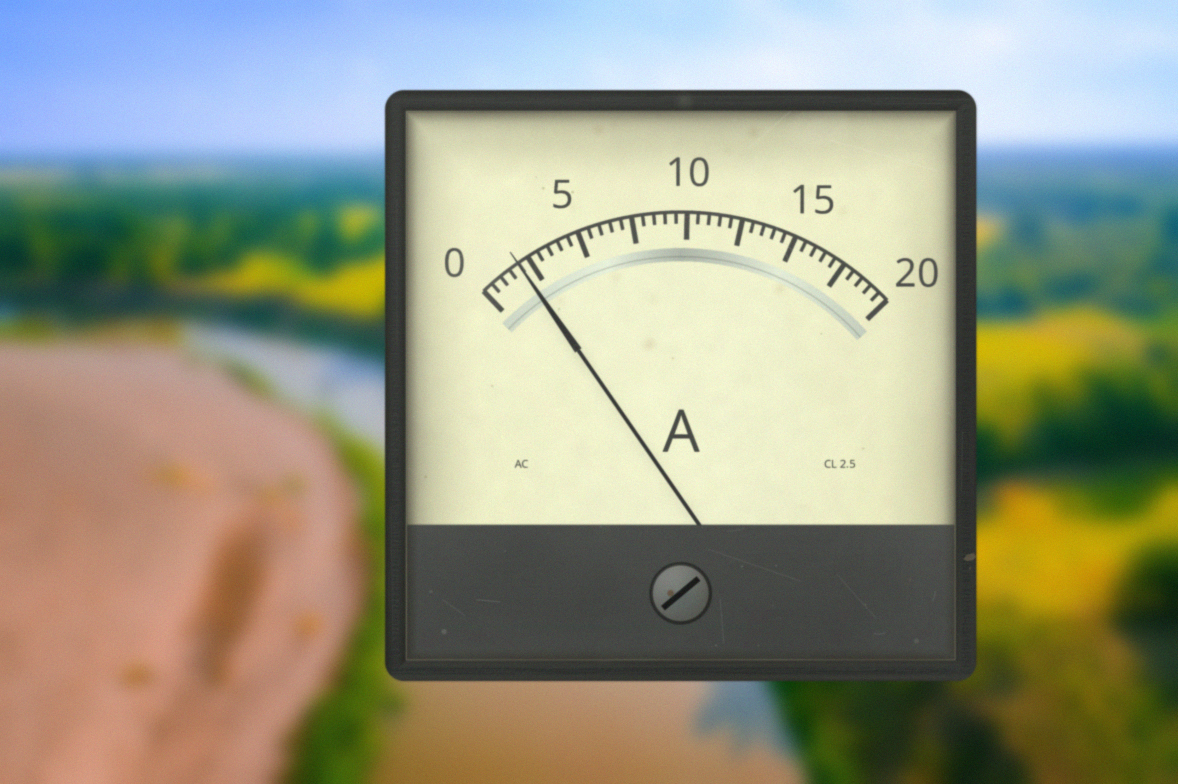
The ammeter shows 2A
